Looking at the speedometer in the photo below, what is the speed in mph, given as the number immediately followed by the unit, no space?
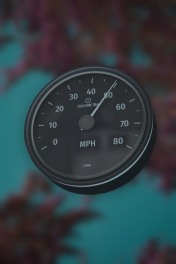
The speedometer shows 50mph
